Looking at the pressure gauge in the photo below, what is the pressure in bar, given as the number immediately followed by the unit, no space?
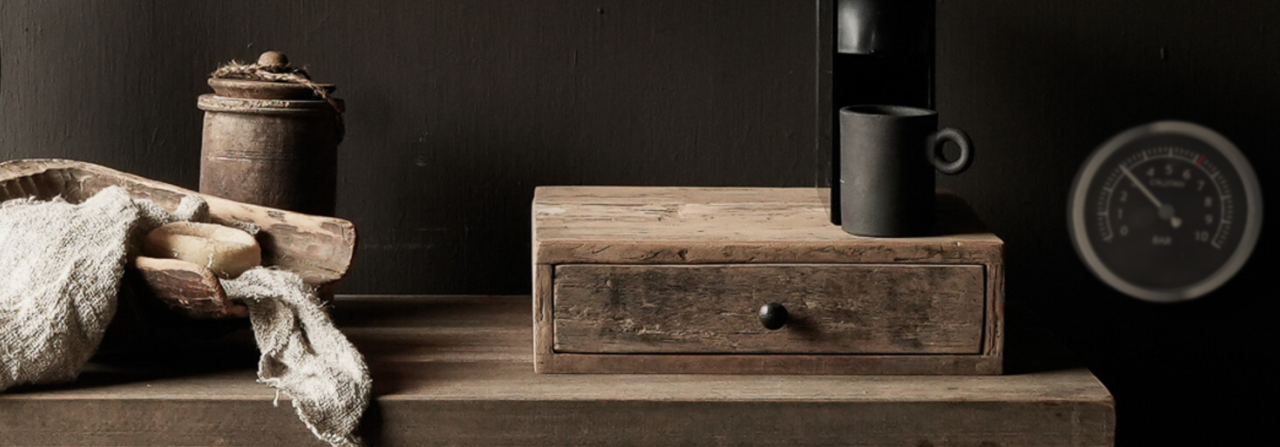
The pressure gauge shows 3bar
